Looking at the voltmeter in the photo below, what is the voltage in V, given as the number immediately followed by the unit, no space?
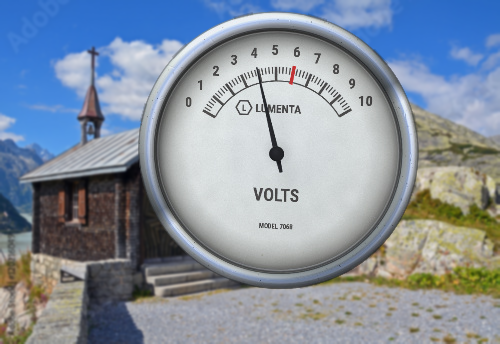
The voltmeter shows 4V
